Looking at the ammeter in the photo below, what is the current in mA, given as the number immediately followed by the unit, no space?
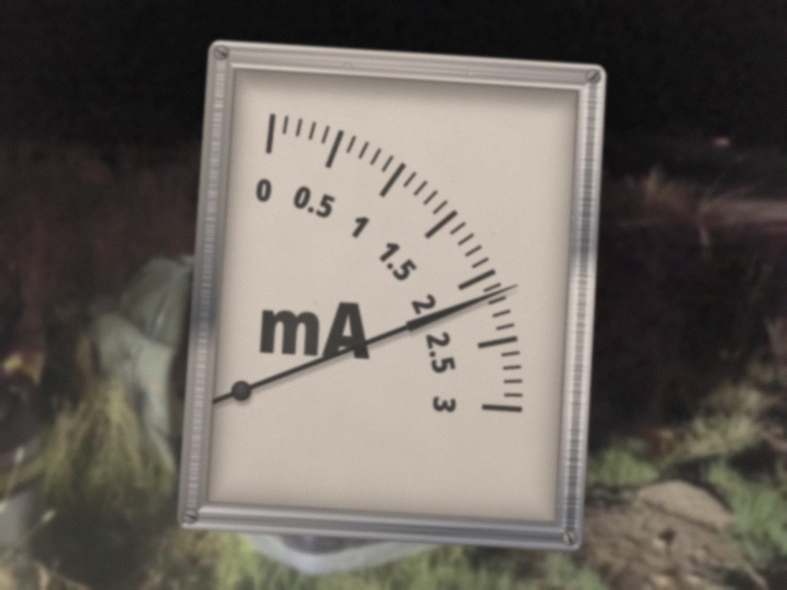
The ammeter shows 2.15mA
